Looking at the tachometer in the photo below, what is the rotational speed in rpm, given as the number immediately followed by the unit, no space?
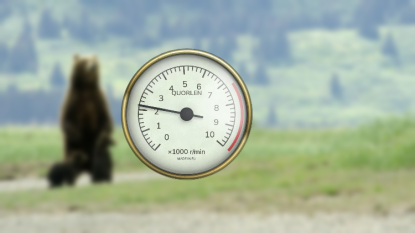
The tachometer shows 2200rpm
